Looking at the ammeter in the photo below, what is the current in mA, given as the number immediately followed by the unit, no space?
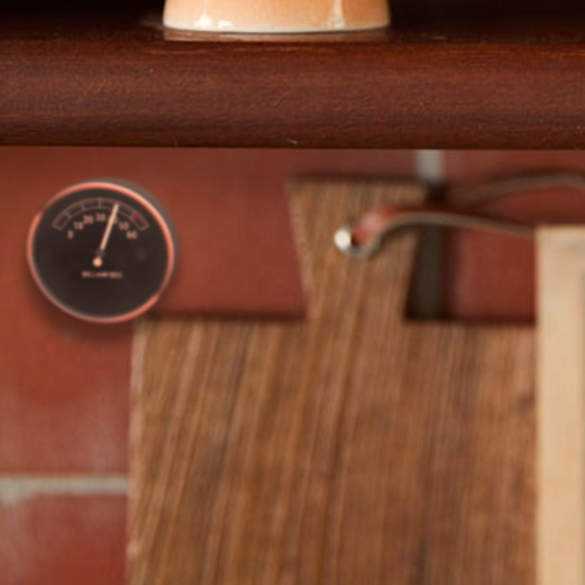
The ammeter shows 40mA
